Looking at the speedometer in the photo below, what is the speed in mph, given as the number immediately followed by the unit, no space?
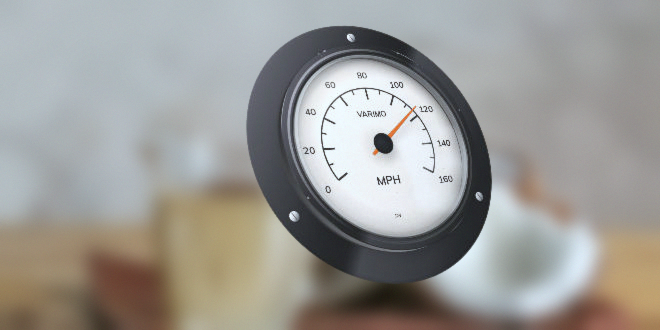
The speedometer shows 115mph
